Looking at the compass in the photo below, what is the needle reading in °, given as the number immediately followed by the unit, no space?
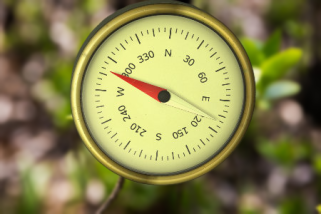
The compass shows 290°
